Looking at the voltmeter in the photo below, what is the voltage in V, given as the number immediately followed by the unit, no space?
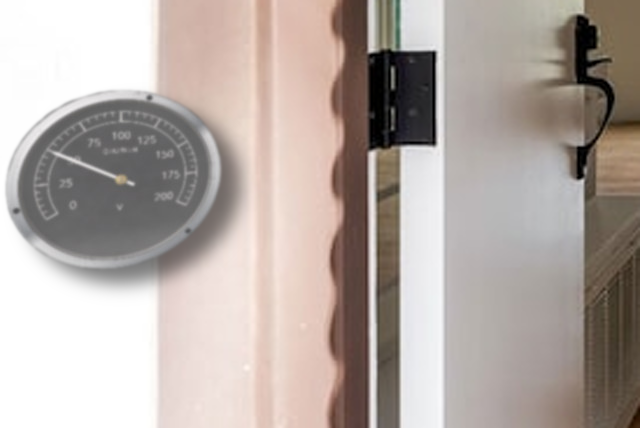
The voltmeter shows 50V
